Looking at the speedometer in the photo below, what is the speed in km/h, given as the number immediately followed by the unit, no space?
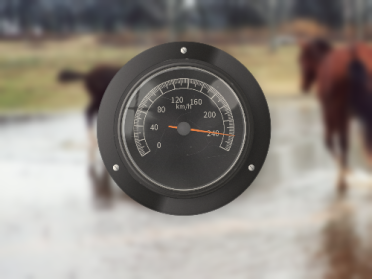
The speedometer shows 240km/h
